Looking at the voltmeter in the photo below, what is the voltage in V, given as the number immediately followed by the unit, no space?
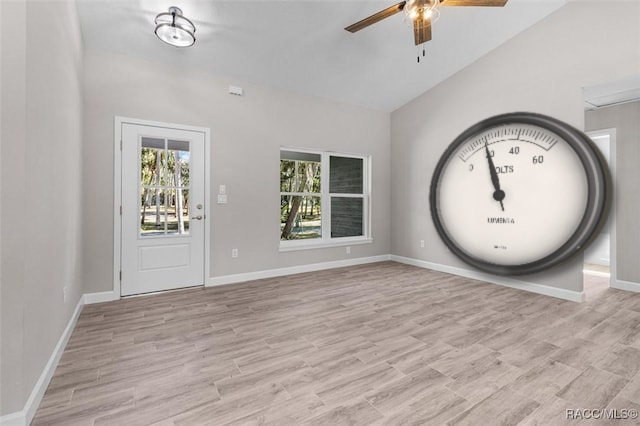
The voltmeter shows 20V
